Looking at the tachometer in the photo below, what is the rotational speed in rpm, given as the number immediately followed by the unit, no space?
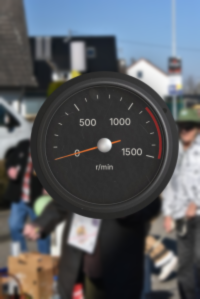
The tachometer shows 0rpm
